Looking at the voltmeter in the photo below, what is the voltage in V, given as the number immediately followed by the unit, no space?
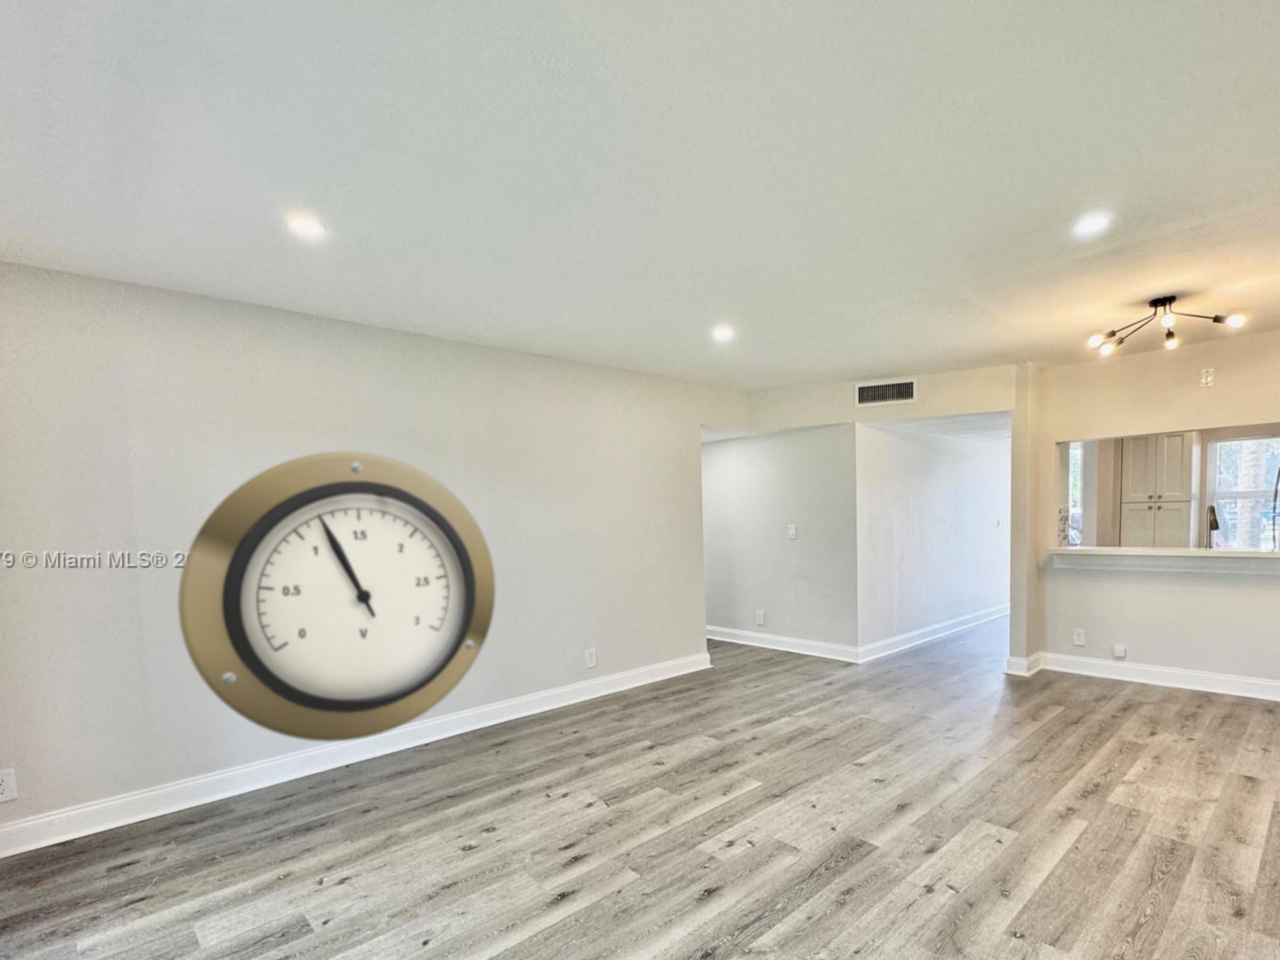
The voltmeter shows 1.2V
